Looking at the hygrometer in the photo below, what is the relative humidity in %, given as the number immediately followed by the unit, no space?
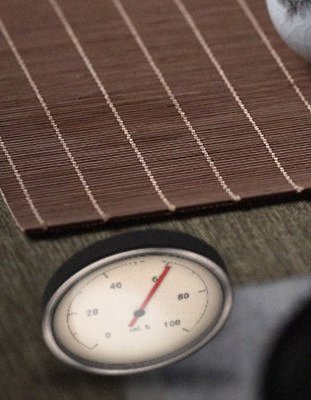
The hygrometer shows 60%
